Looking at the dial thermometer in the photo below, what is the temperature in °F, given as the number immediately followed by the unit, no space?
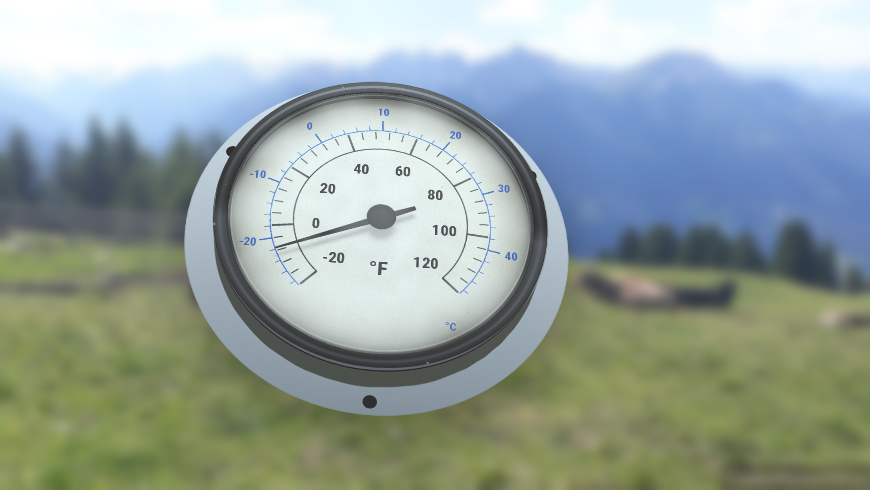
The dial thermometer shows -8°F
